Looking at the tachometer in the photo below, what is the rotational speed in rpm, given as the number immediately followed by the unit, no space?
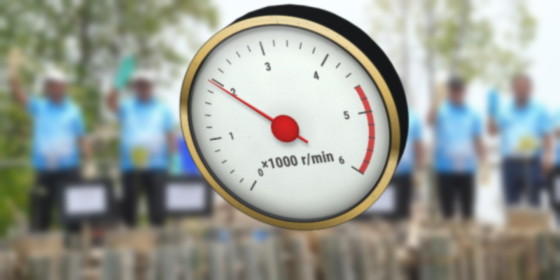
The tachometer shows 2000rpm
